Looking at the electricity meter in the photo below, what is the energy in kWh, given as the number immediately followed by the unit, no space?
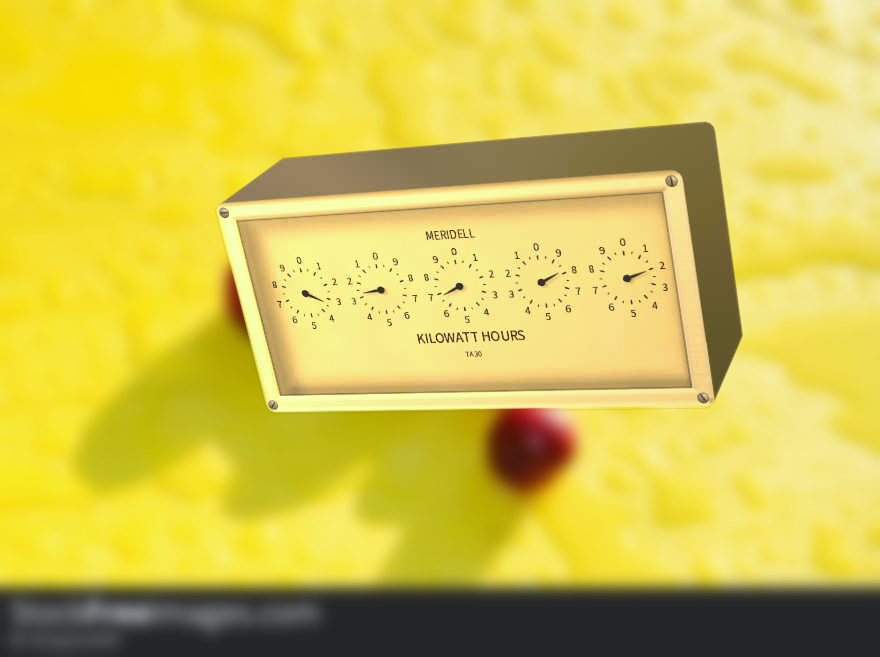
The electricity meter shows 32682kWh
